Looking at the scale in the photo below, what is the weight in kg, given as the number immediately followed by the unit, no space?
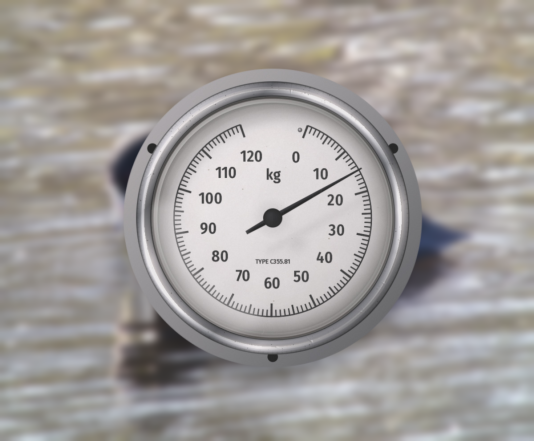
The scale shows 15kg
